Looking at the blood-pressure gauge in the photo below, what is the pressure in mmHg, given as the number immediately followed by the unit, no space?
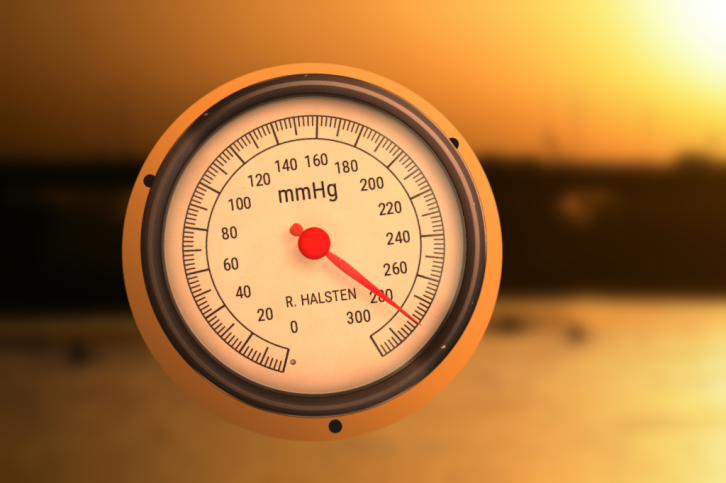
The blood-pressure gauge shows 280mmHg
